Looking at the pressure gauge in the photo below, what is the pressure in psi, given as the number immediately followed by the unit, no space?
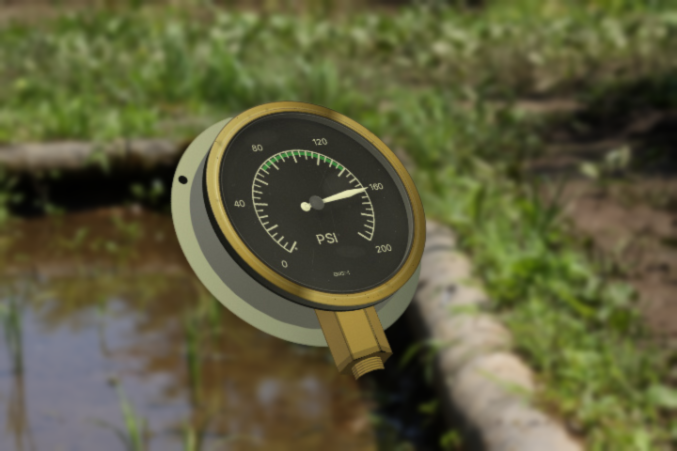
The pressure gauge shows 160psi
